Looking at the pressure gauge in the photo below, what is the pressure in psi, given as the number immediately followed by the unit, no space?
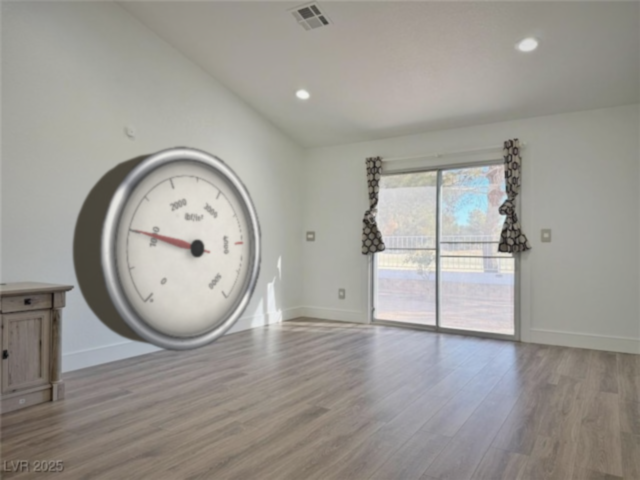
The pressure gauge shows 1000psi
